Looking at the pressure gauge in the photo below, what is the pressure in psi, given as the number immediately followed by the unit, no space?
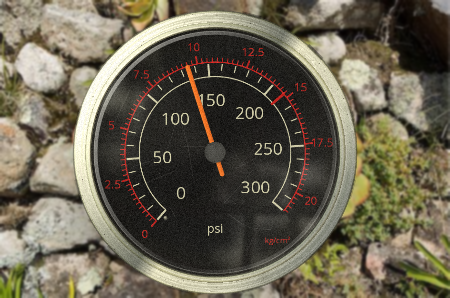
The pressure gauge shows 135psi
